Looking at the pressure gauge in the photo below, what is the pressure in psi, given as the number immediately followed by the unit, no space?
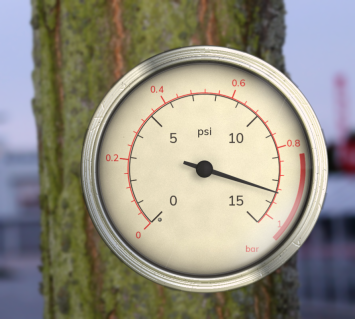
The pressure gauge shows 13.5psi
